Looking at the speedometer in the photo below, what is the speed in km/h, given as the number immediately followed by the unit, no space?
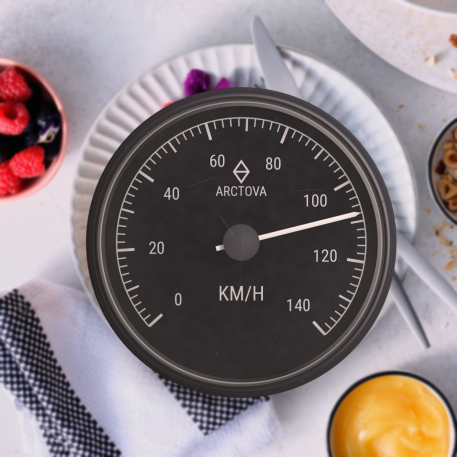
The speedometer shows 108km/h
